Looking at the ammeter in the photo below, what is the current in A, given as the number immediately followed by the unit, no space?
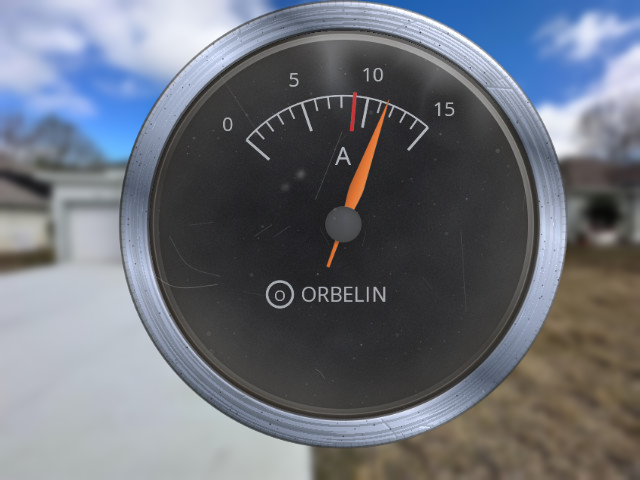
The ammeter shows 11.5A
